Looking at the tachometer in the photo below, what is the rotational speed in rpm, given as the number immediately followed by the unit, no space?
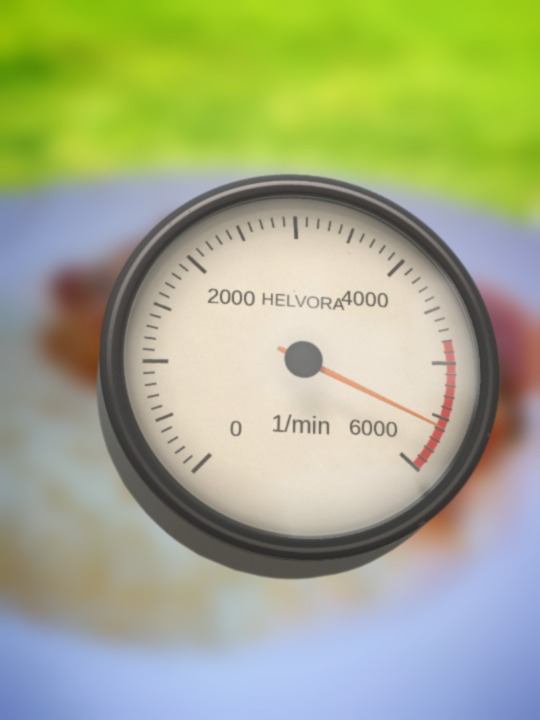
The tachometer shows 5600rpm
